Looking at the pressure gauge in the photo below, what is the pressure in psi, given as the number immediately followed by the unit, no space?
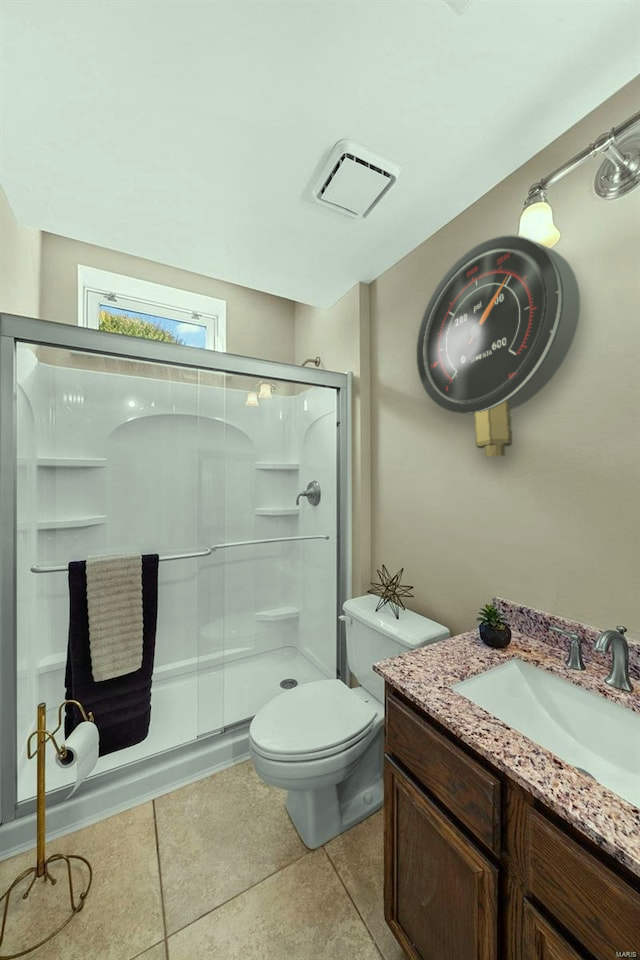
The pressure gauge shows 400psi
